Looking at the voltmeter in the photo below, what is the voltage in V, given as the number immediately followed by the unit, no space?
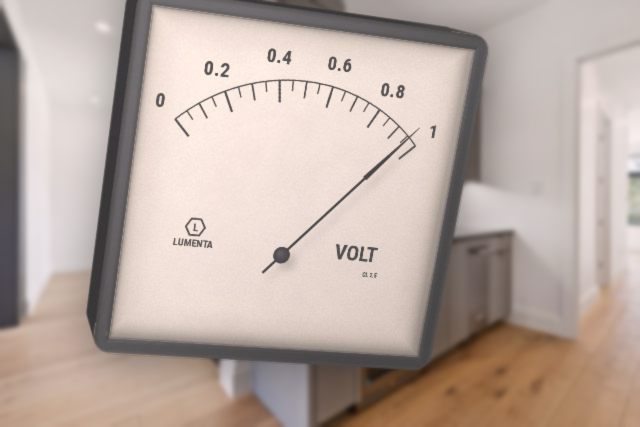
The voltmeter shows 0.95V
